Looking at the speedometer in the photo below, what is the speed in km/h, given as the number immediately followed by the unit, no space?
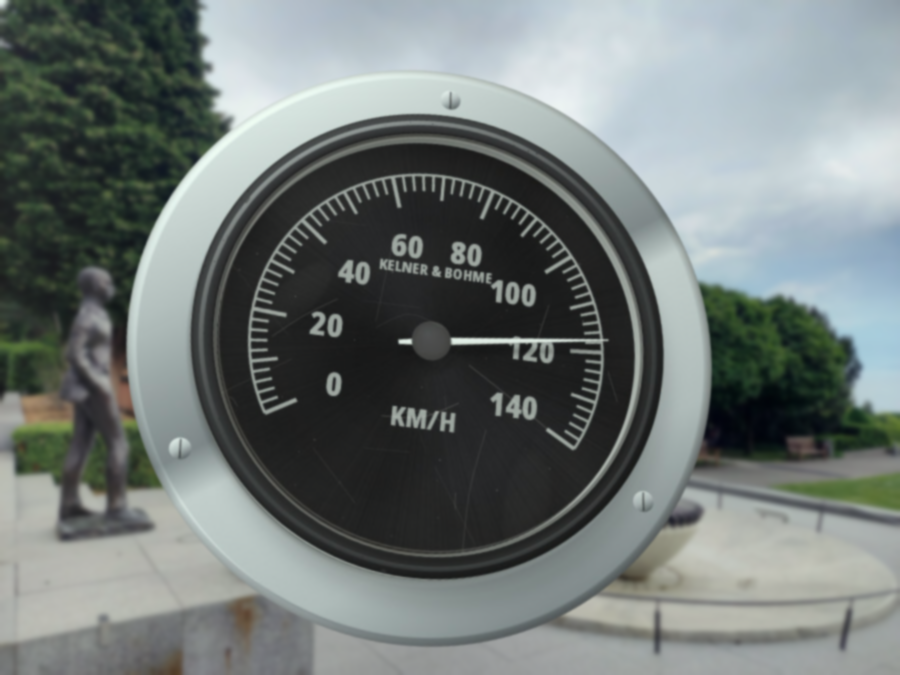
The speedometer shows 118km/h
